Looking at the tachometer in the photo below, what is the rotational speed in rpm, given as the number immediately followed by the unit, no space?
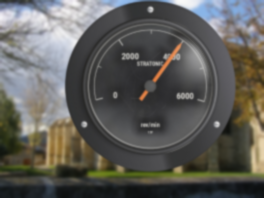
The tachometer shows 4000rpm
